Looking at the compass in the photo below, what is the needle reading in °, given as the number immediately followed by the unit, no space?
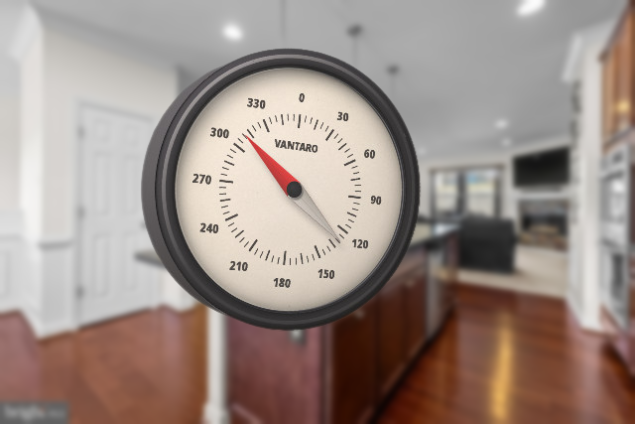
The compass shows 310°
